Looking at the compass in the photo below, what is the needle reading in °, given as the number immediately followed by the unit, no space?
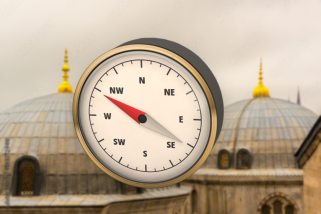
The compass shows 300°
